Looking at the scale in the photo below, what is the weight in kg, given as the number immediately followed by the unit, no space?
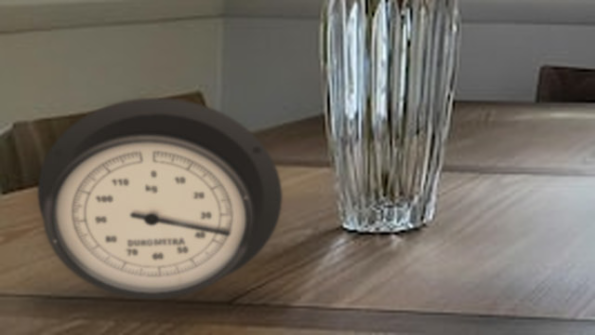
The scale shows 35kg
